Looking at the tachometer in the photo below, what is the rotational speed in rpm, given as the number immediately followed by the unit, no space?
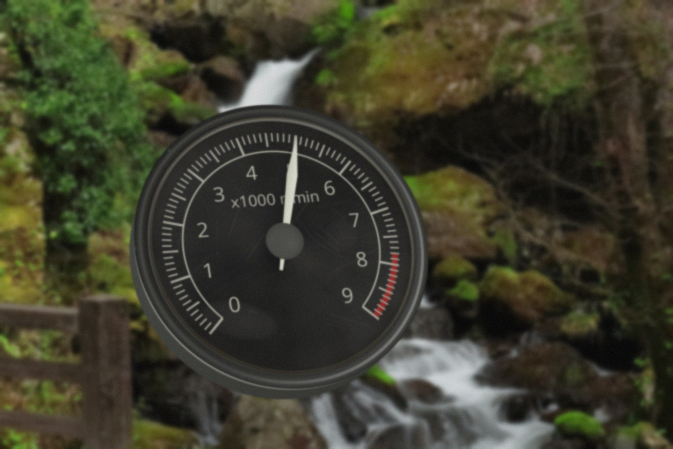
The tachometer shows 5000rpm
